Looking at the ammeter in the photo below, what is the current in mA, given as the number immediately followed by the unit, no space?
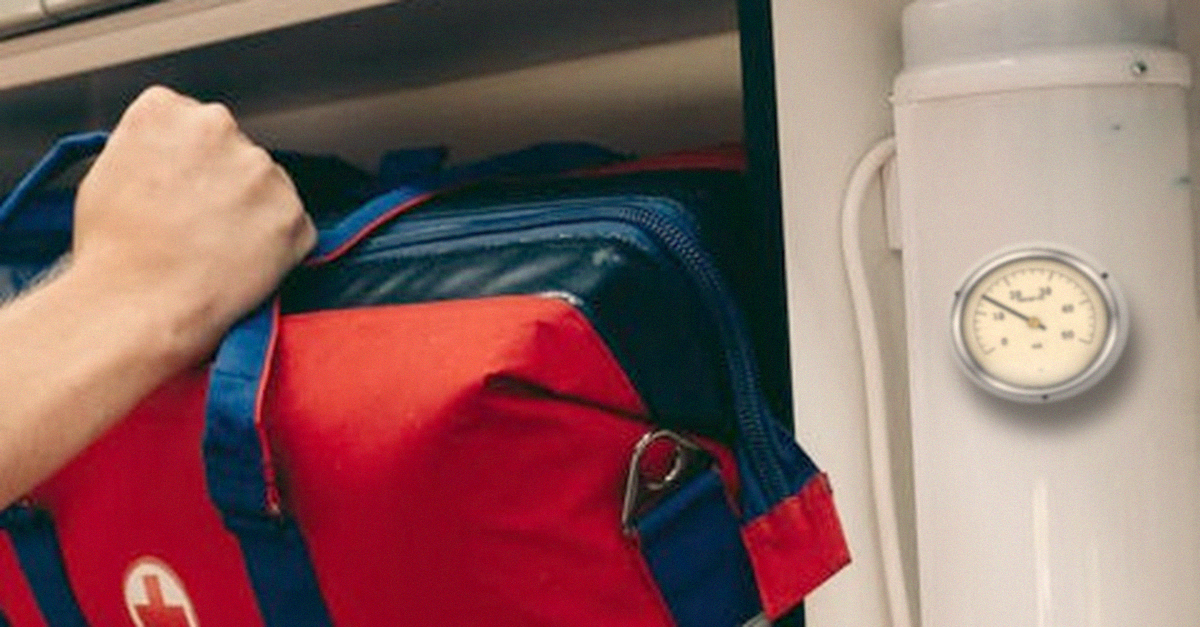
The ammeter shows 14mA
